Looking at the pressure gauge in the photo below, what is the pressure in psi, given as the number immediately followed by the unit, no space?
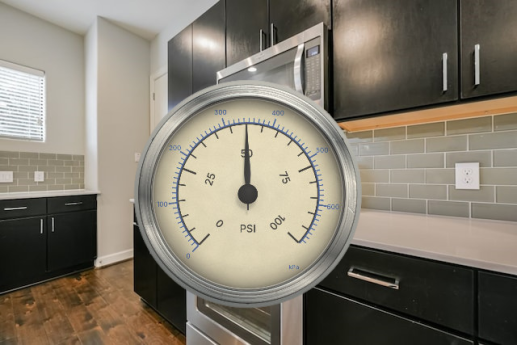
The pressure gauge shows 50psi
